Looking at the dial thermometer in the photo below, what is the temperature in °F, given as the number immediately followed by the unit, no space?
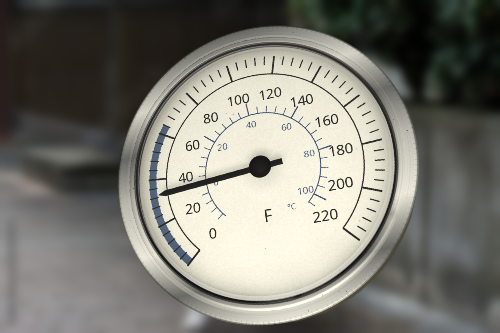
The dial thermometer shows 32°F
